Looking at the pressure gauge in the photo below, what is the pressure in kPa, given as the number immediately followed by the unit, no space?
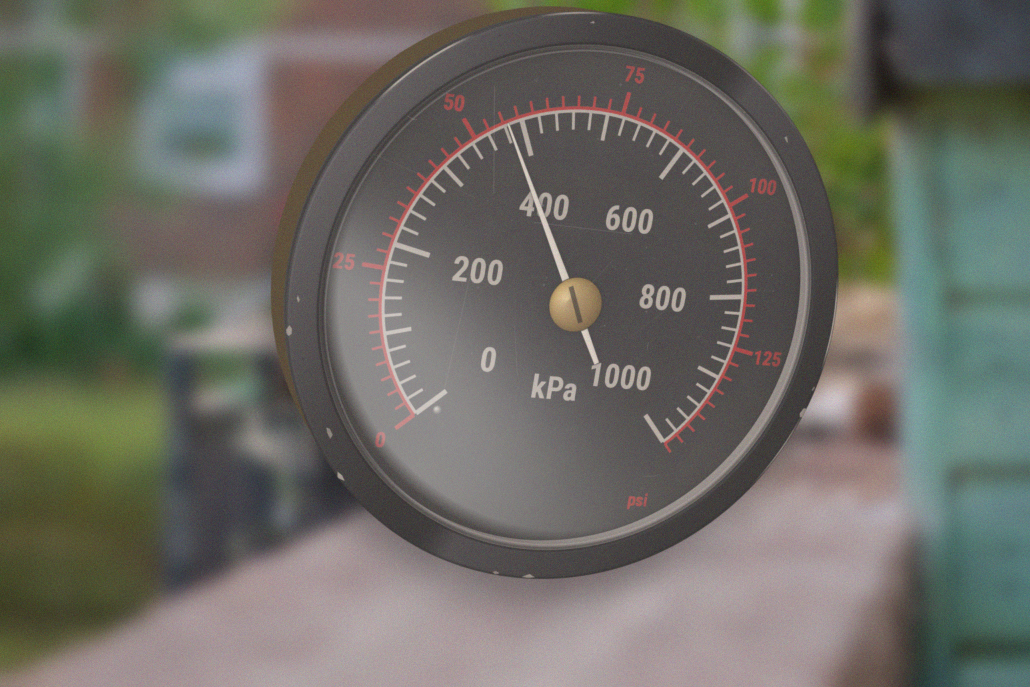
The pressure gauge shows 380kPa
